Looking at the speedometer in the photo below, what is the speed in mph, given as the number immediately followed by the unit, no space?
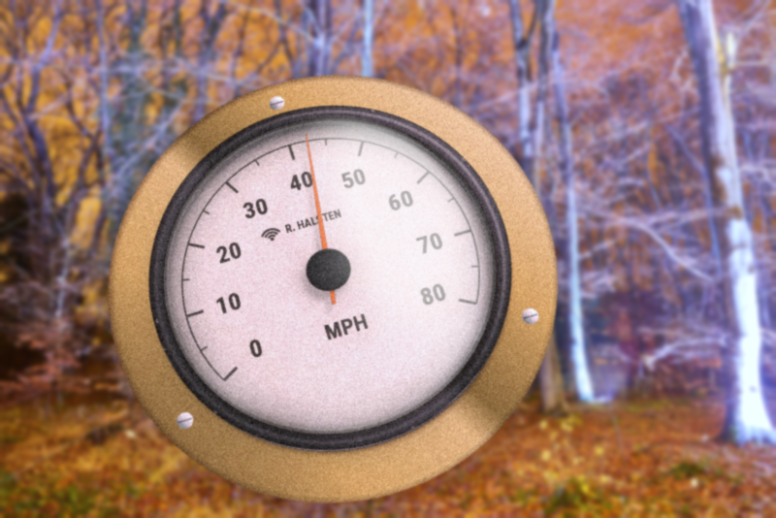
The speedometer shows 42.5mph
